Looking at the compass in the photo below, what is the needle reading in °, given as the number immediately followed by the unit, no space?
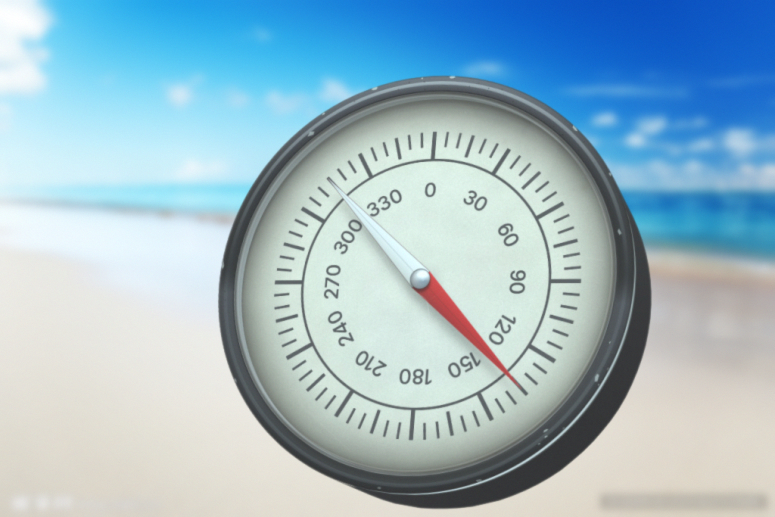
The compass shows 135°
